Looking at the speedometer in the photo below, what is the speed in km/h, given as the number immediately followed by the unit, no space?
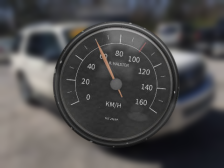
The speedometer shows 60km/h
